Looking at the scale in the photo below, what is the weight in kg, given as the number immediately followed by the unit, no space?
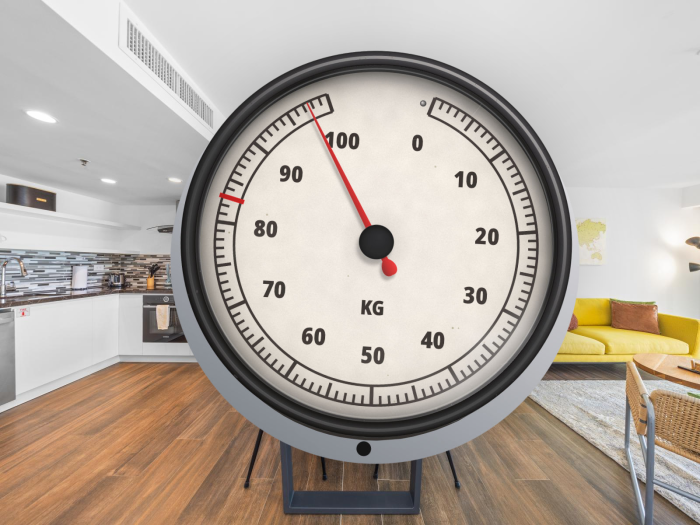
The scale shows 97.5kg
